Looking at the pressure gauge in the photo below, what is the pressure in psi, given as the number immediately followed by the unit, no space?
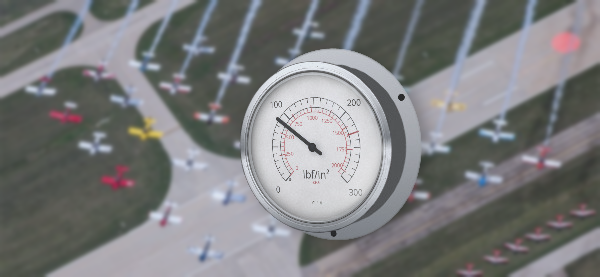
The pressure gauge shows 90psi
